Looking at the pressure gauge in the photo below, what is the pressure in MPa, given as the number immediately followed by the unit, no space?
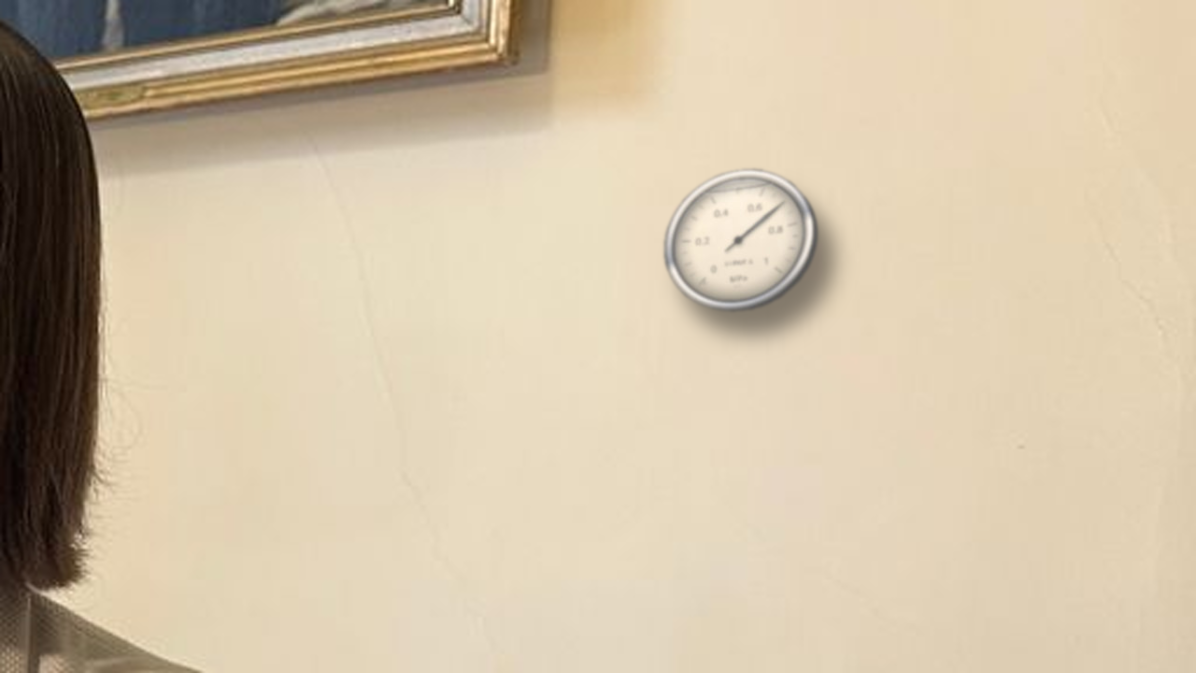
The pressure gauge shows 0.7MPa
